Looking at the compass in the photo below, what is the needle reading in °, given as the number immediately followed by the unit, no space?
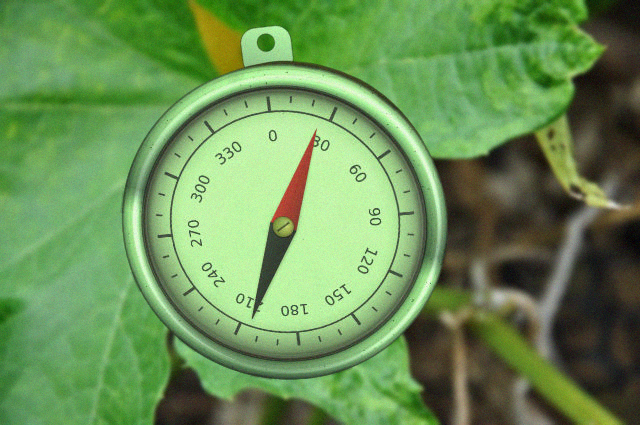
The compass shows 25°
